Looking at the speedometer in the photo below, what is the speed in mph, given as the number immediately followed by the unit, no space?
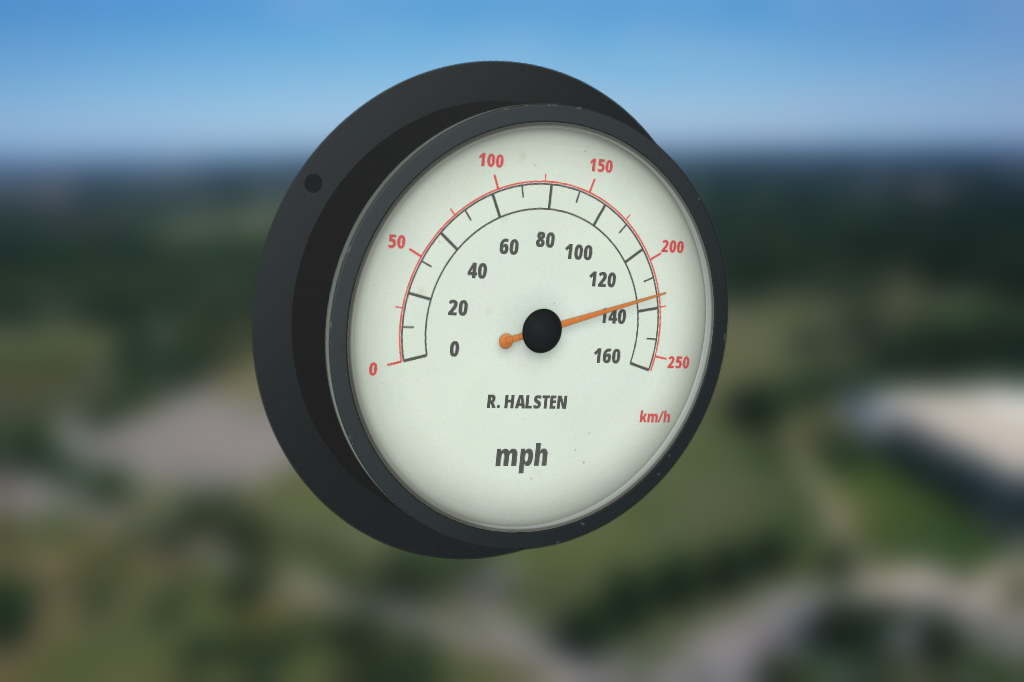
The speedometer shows 135mph
